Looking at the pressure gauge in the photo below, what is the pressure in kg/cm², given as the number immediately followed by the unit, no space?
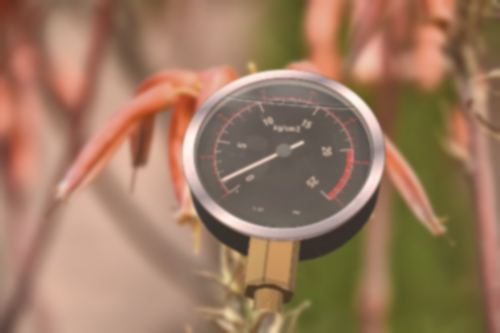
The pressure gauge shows 1kg/cm²
